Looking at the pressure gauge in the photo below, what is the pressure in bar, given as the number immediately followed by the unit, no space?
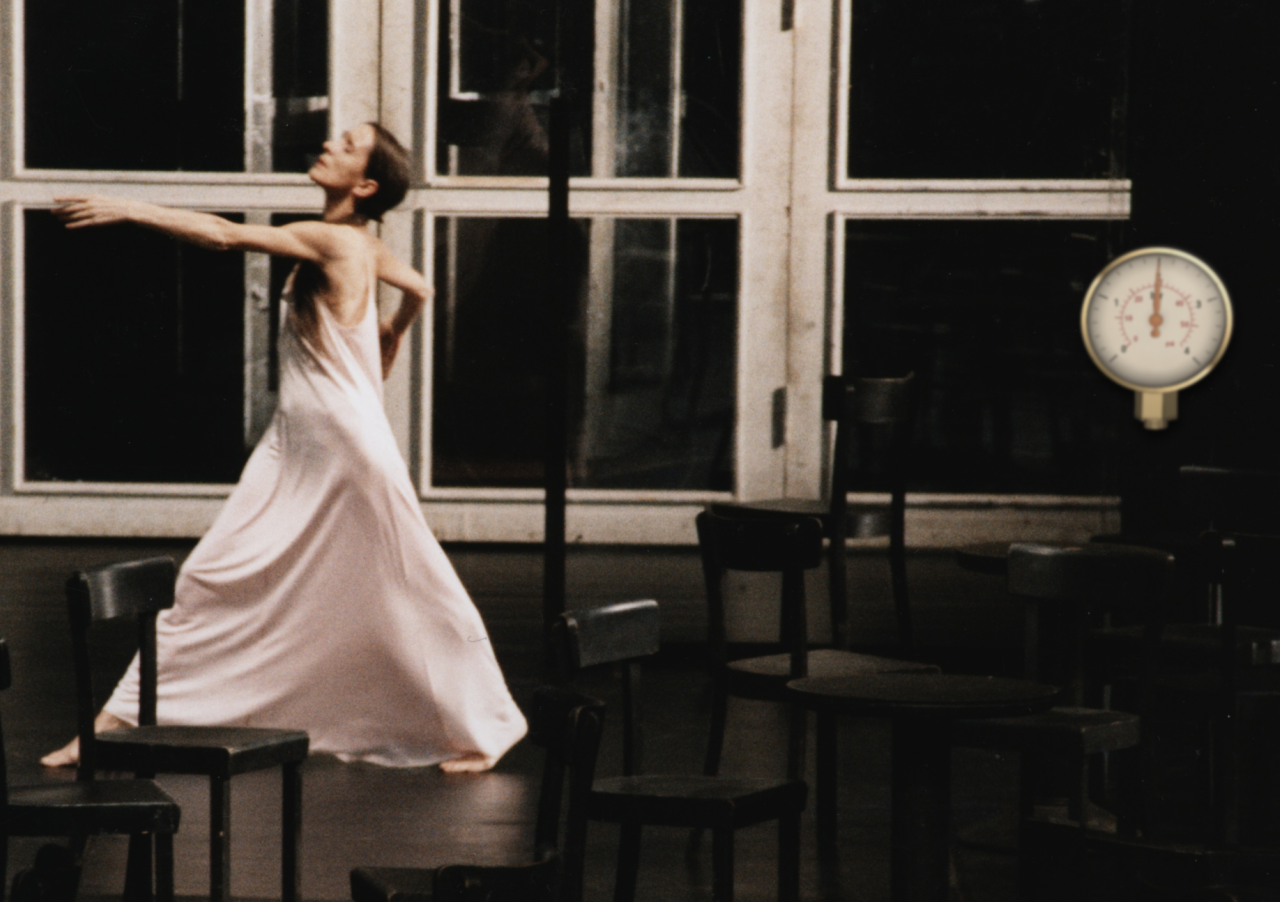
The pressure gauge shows 2bar
